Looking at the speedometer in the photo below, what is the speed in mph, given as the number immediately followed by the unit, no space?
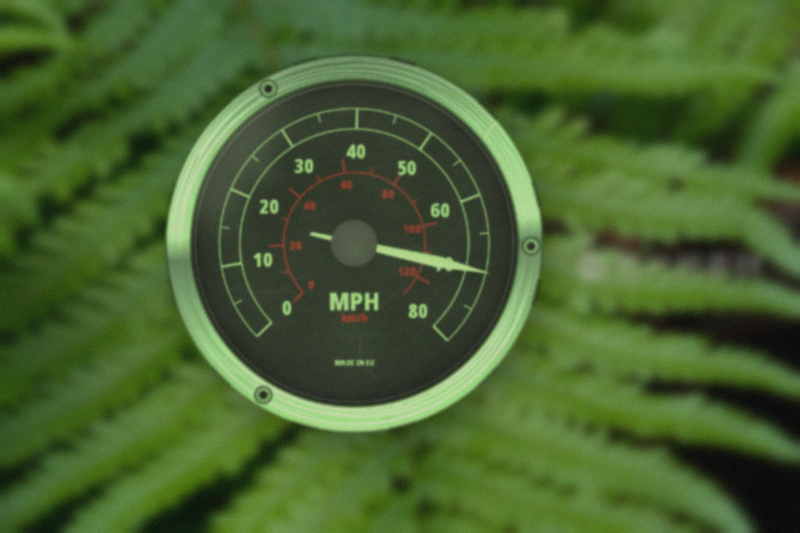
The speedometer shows 70mph
